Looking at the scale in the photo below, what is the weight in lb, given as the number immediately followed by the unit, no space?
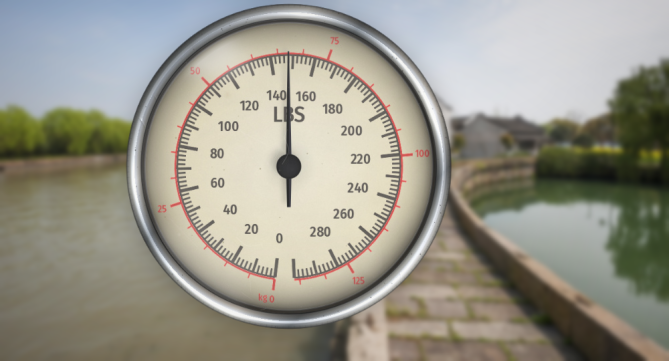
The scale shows 148lb
